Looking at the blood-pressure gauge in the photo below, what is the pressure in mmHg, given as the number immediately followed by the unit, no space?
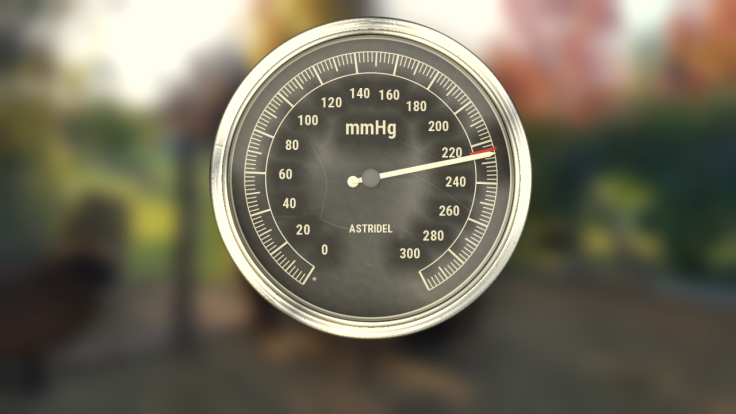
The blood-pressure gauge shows 226mmHg
